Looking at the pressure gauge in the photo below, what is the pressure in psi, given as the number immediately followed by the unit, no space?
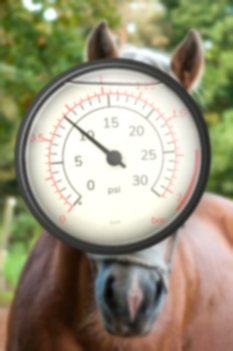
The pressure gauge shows 10psi
